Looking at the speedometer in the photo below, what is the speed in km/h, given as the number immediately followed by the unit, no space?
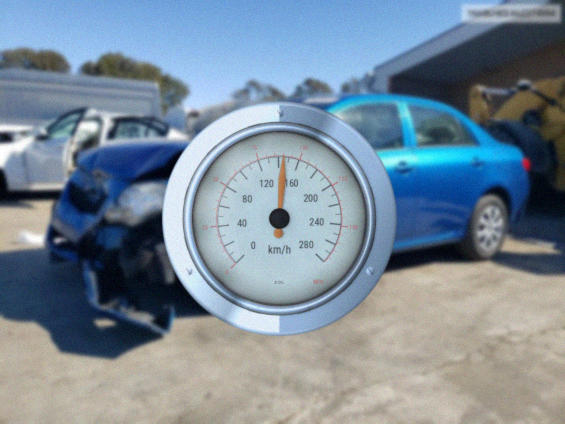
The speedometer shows 145km/h
